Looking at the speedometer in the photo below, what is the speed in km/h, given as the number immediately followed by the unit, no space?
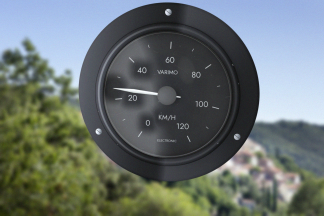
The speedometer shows 25km/h
